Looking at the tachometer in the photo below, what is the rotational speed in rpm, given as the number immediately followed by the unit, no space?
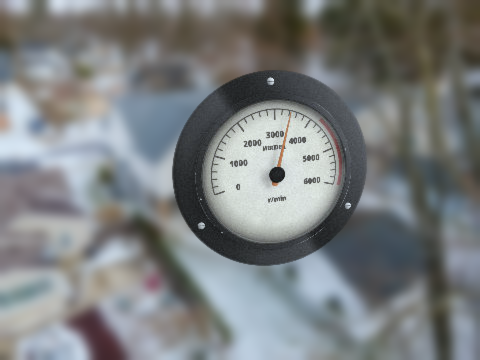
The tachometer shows 3400rpm
